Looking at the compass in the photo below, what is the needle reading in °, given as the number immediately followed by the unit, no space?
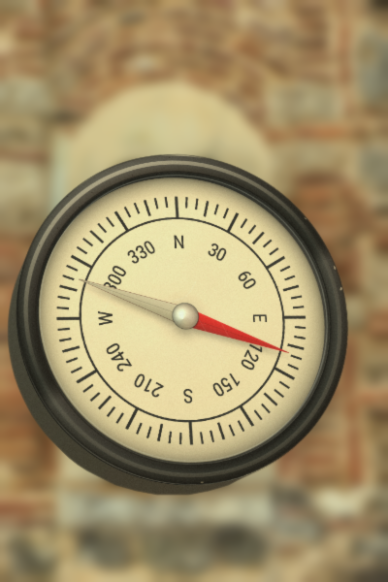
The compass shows 110°
